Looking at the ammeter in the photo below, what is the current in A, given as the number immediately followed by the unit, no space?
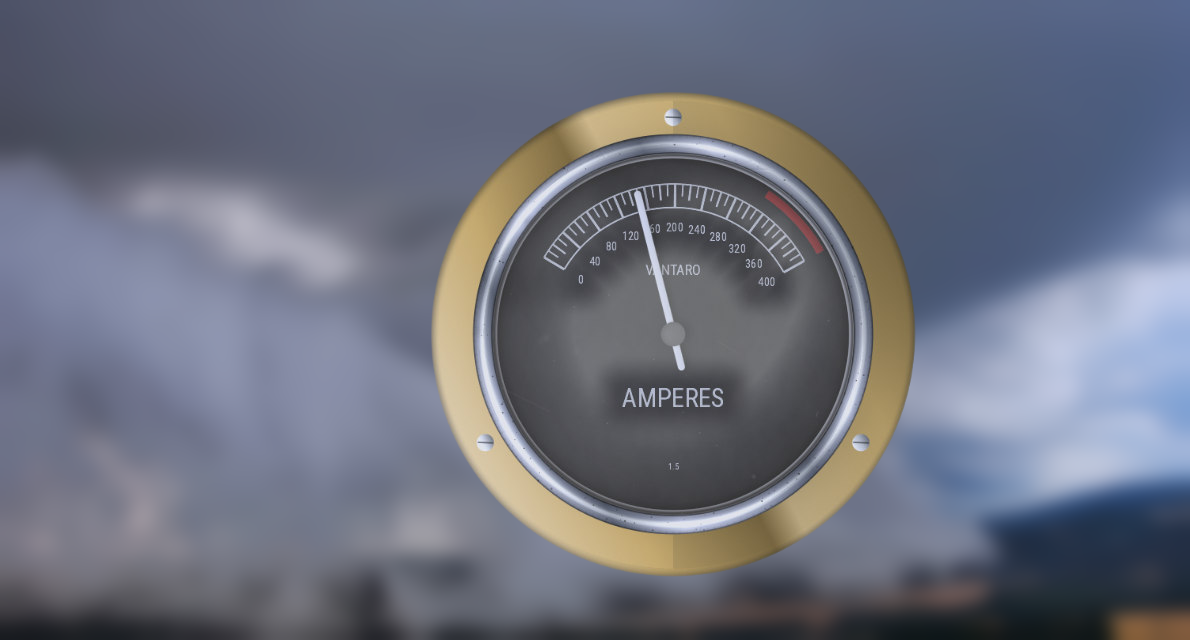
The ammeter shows 150A
